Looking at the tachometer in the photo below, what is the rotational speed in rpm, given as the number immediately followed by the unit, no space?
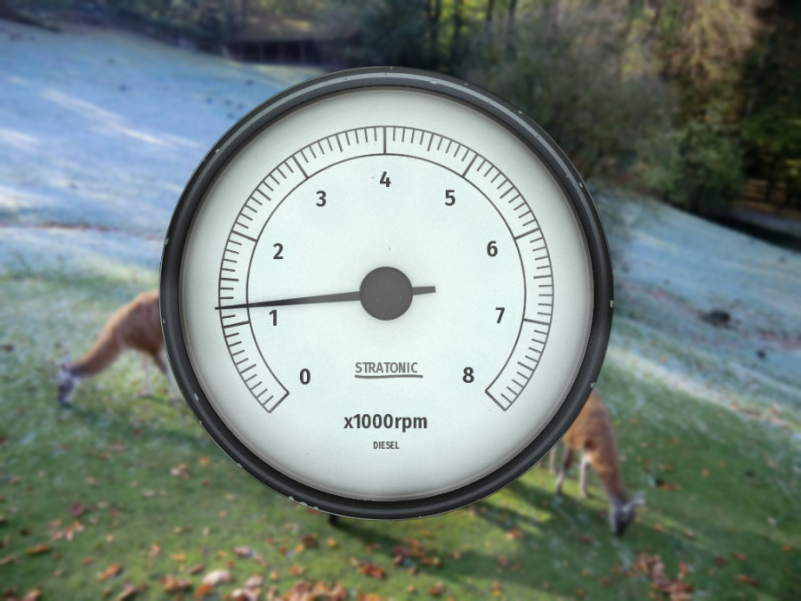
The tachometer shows 1200rpm
